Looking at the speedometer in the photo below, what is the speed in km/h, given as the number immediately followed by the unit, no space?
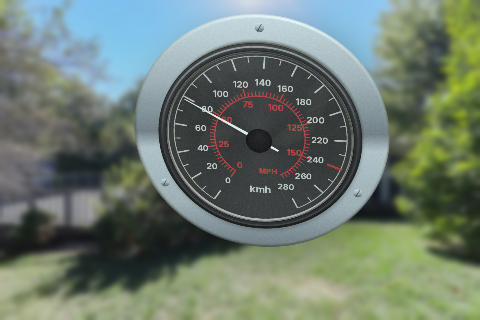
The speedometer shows 80km/h
